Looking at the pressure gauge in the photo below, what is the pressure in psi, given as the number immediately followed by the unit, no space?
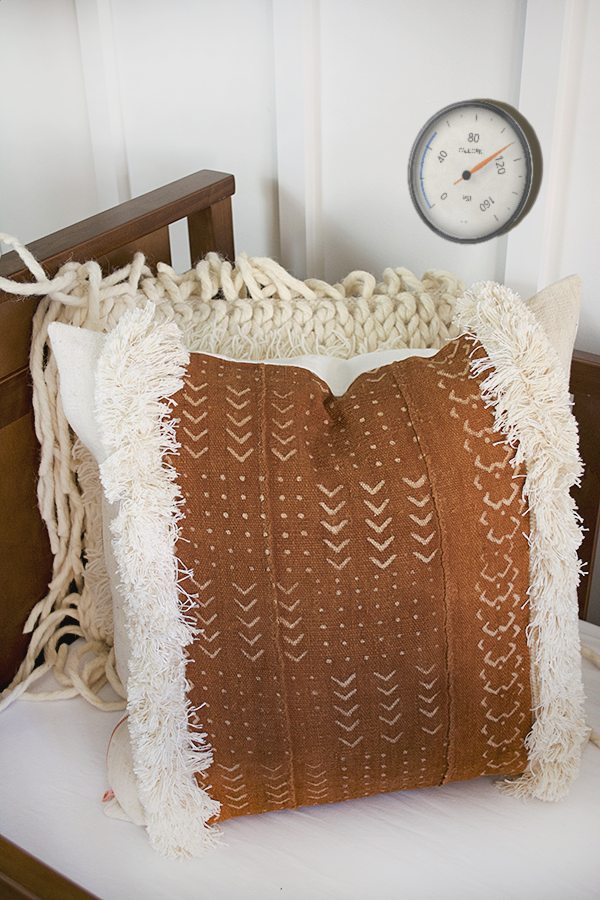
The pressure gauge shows 110psi
